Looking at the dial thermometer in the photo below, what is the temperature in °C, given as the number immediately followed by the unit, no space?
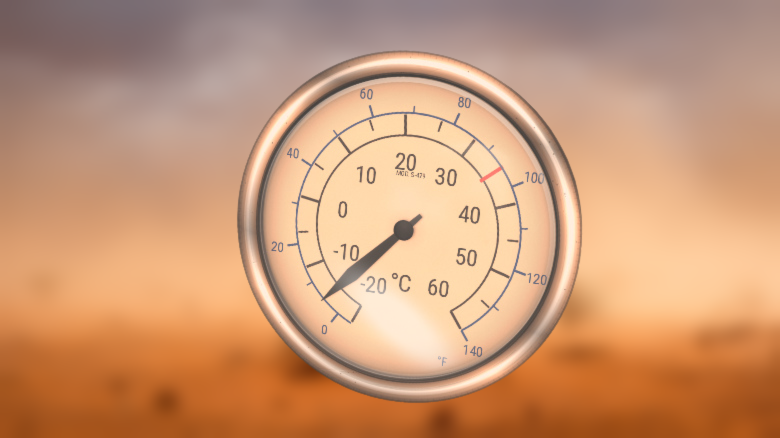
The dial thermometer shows -15°C
